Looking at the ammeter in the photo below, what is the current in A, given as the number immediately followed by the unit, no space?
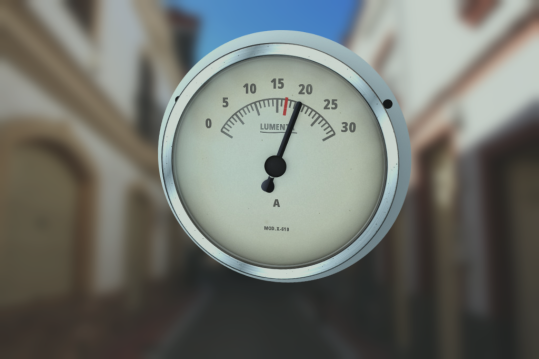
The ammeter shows 20A
